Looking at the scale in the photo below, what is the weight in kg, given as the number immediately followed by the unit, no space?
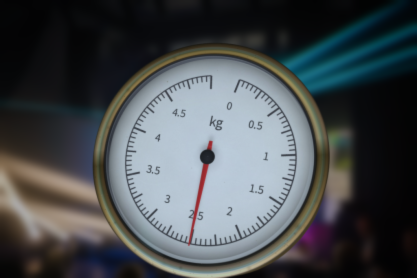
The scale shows 2.5kg
